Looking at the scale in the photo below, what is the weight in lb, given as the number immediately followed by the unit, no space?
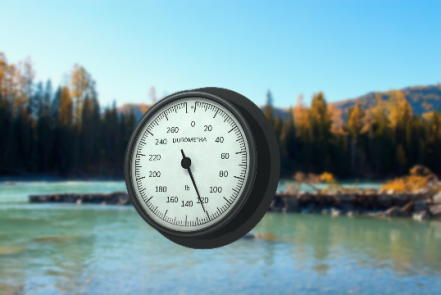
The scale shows 120lb
